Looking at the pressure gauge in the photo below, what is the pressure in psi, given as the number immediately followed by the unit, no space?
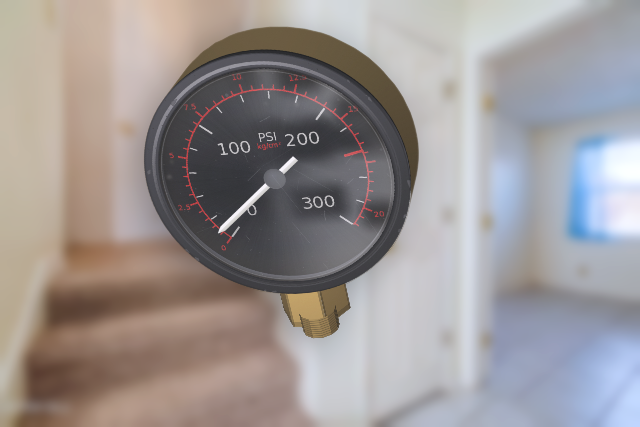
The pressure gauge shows 10psi
